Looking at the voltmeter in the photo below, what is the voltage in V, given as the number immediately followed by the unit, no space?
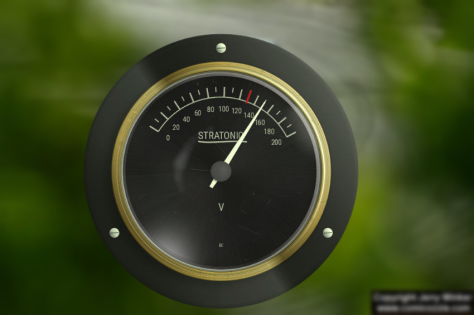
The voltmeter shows 150V
